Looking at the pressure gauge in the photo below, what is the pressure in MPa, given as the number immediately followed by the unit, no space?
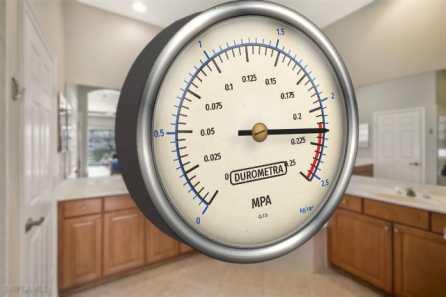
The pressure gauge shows 0.215MPa
